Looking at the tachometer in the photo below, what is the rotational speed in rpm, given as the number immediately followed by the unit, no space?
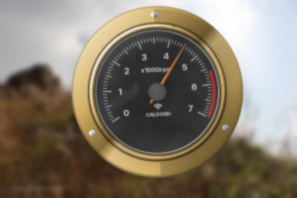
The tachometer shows 4500rpm
